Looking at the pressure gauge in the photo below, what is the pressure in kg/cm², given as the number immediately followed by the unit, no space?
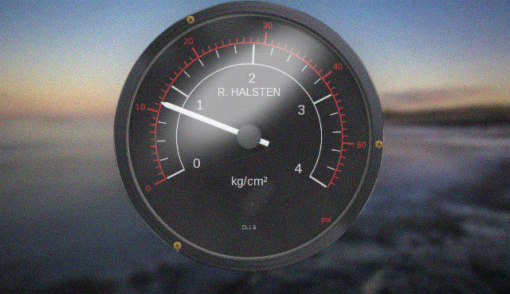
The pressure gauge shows 0.8kg/cm²
